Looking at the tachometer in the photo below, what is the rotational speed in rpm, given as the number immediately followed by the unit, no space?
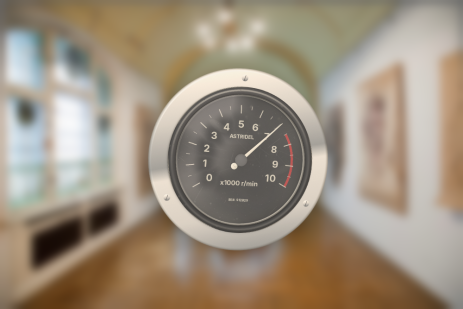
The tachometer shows 7000rpm
